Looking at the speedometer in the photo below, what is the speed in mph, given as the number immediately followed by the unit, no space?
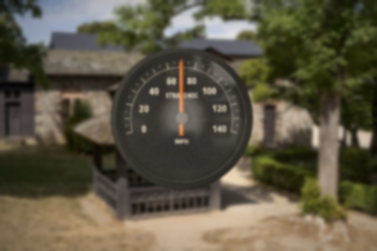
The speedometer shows 70mph
